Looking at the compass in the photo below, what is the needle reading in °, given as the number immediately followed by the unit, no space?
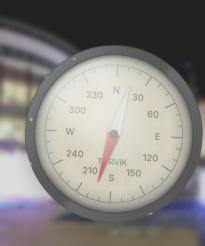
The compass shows 195°
